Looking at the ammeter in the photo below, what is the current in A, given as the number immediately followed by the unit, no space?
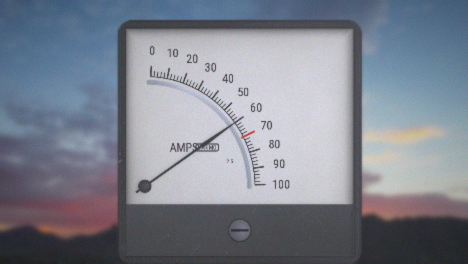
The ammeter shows 60A
